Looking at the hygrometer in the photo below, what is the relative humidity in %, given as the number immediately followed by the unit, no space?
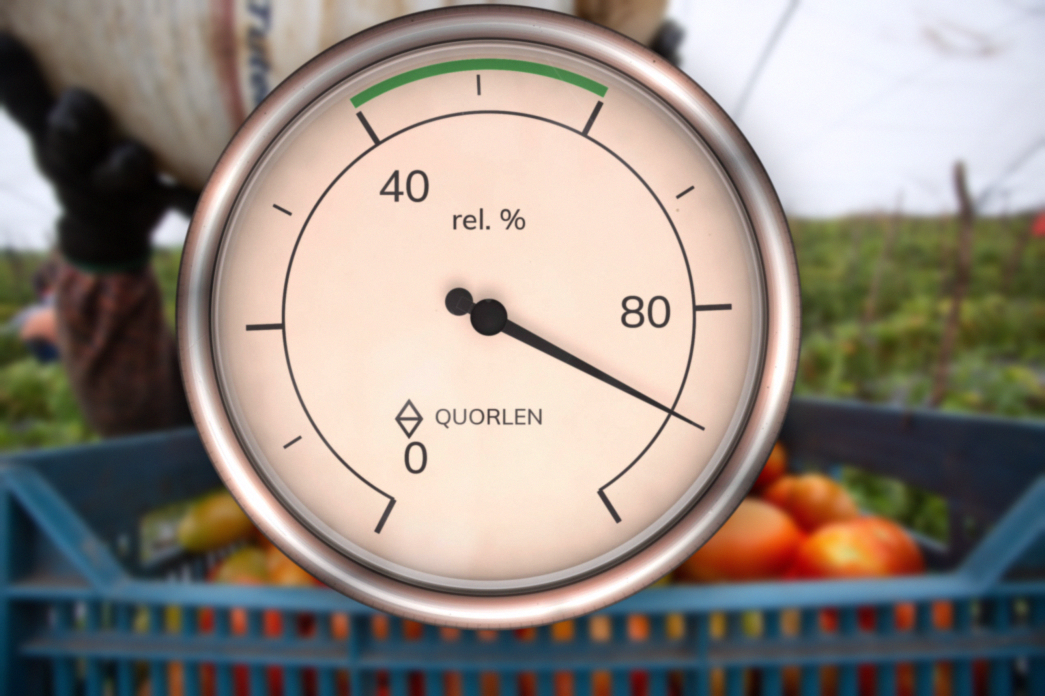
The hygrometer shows 90%
